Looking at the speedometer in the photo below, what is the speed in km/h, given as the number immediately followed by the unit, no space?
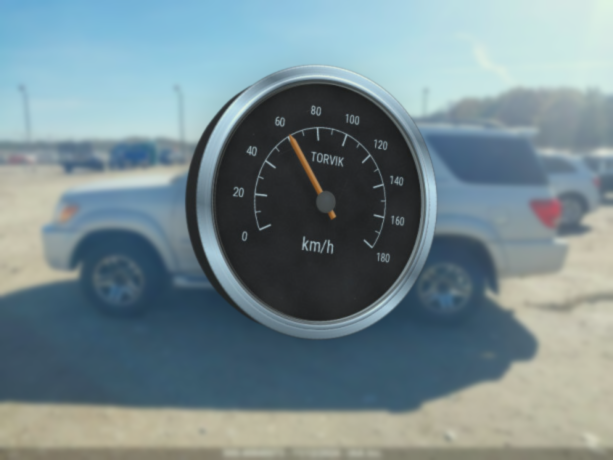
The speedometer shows 60km/h
